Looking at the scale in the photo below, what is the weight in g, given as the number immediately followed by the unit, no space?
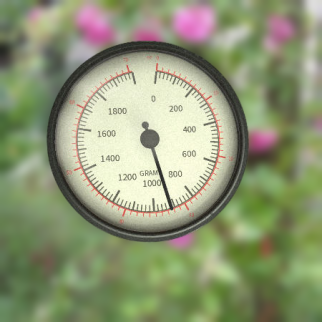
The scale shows 920g
